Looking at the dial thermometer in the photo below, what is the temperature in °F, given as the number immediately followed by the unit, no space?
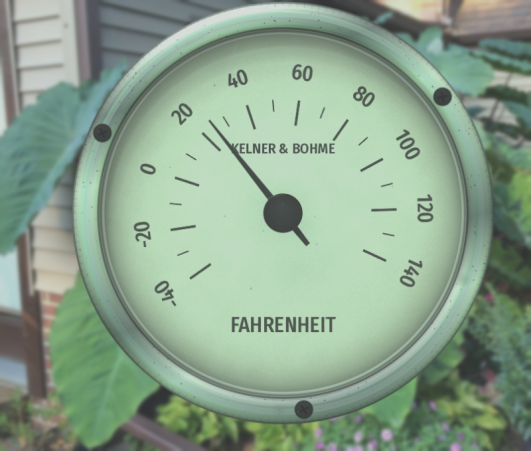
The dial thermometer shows 25°F
